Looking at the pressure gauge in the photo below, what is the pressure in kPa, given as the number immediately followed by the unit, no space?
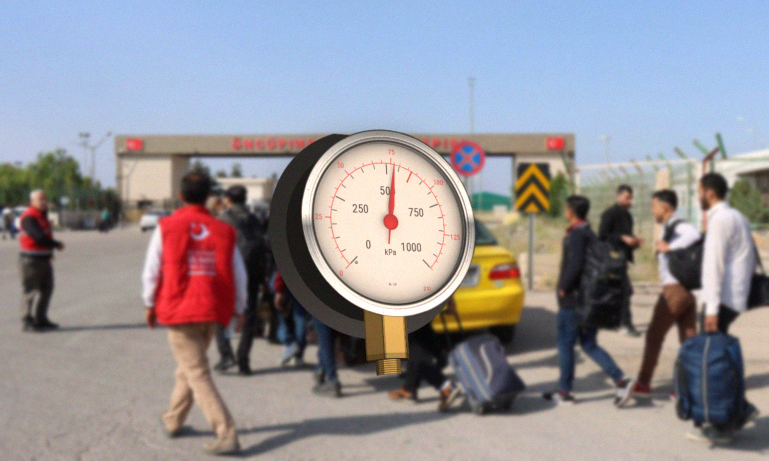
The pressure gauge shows 525kPa
